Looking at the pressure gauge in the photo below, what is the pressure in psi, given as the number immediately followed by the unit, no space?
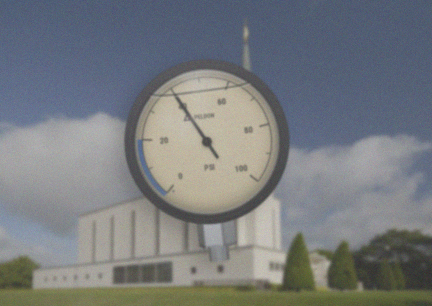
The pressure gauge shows 40psi
